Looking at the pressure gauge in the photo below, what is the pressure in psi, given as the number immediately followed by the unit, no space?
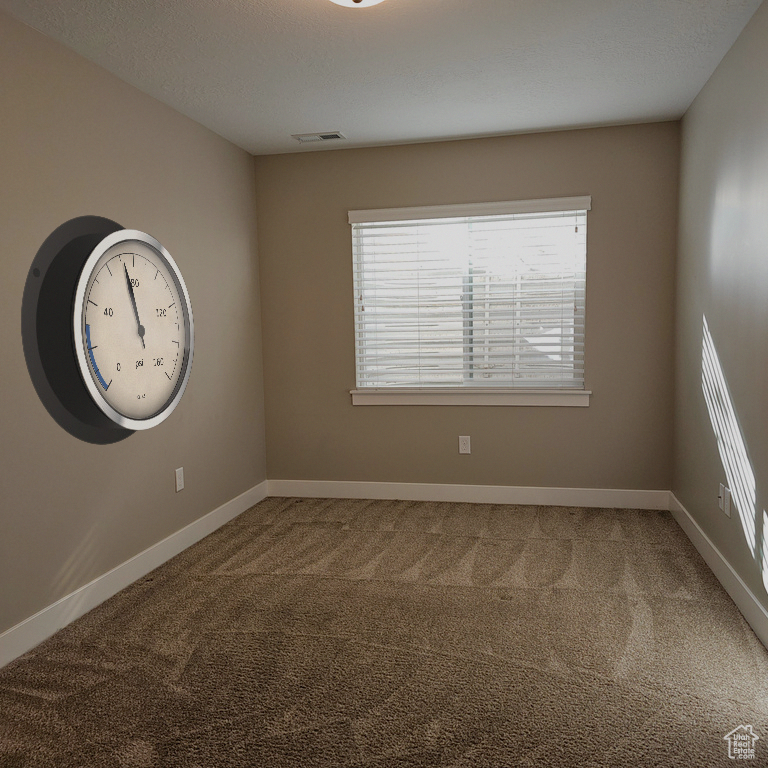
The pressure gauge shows 70psi
